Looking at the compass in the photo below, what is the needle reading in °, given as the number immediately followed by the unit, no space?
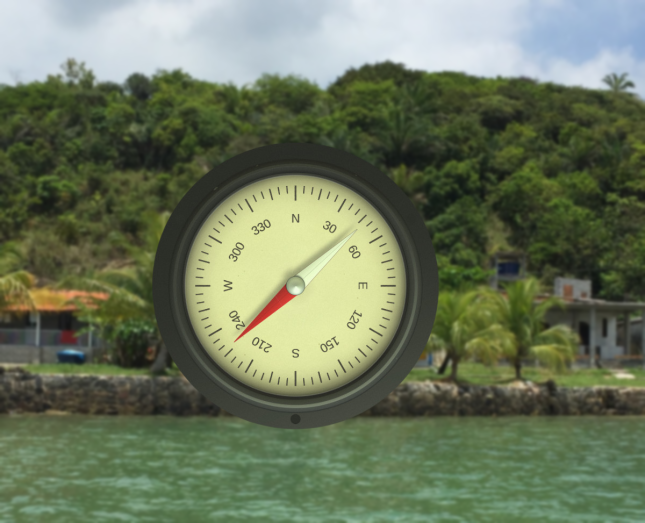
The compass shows 227.5°
